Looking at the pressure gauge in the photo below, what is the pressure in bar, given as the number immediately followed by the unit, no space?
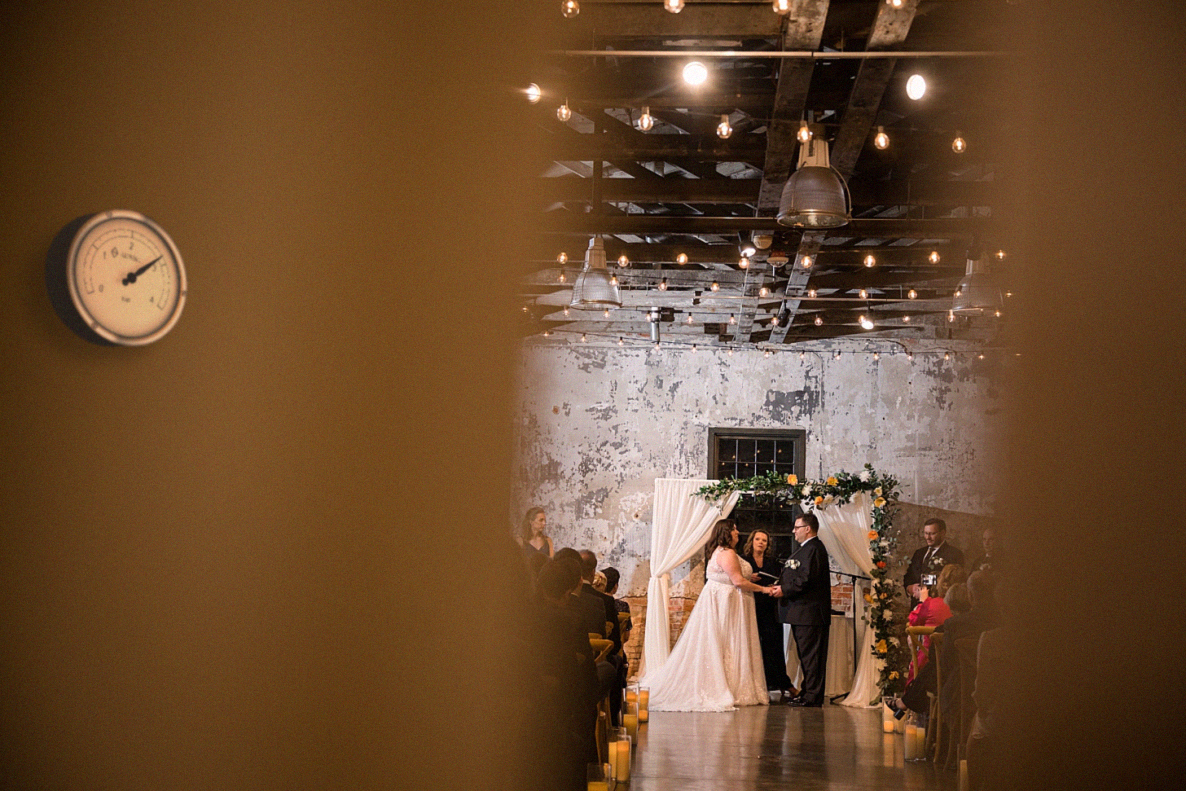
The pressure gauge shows 2.8bar
